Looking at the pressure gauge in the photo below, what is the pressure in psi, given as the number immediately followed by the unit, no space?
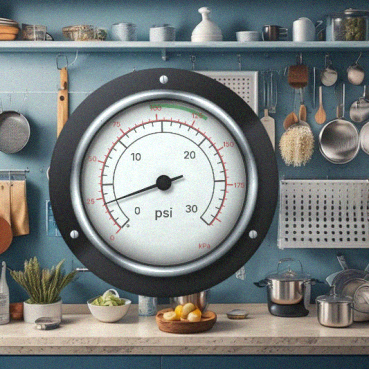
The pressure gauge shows 3psi
